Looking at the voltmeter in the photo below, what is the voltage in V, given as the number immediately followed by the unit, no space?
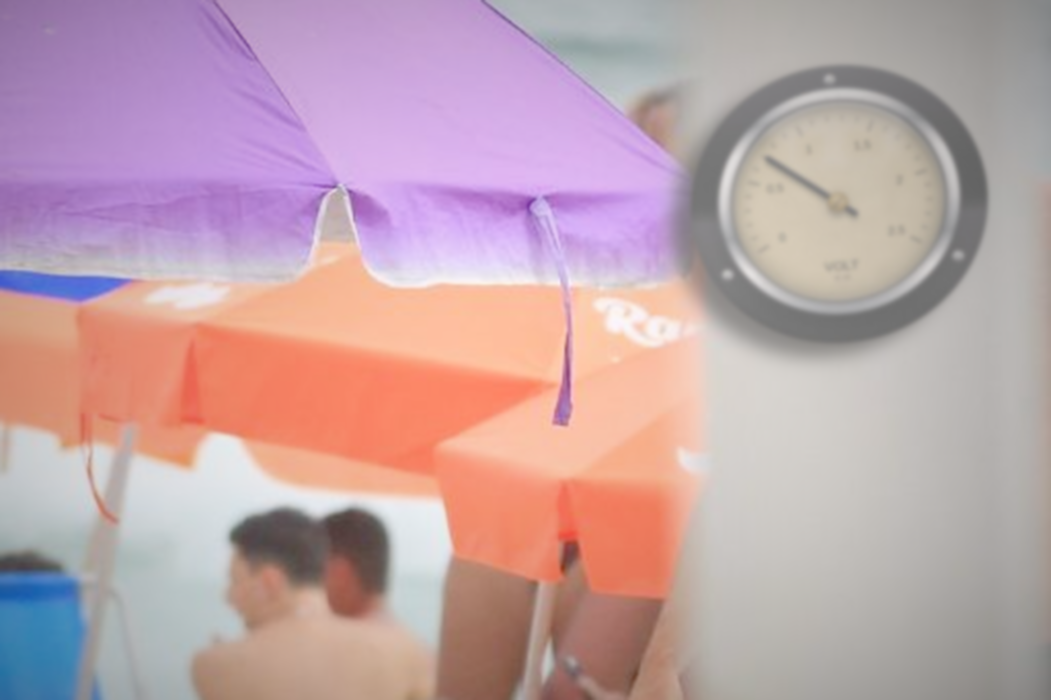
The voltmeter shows 0.7V
